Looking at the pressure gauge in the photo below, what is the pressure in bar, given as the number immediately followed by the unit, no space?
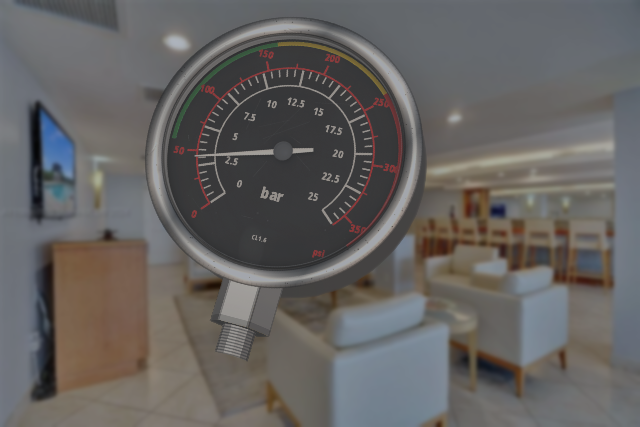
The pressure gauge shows 3bar
